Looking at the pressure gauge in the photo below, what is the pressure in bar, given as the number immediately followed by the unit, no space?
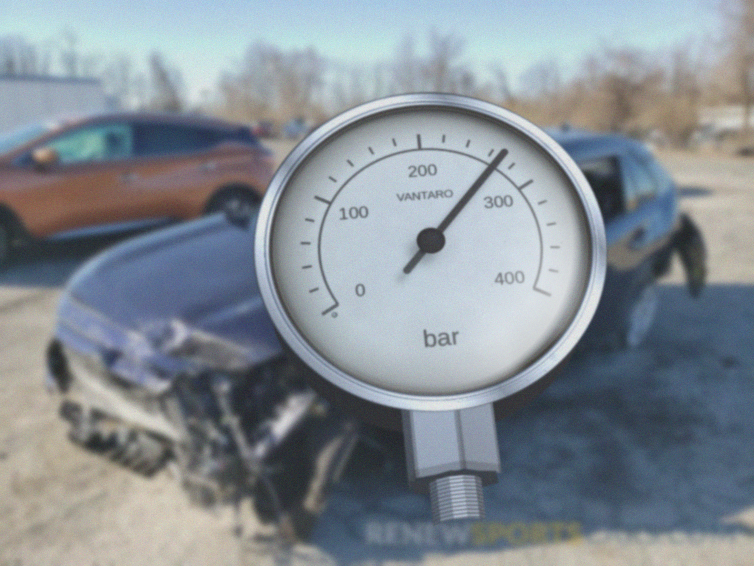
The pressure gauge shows 270bar
